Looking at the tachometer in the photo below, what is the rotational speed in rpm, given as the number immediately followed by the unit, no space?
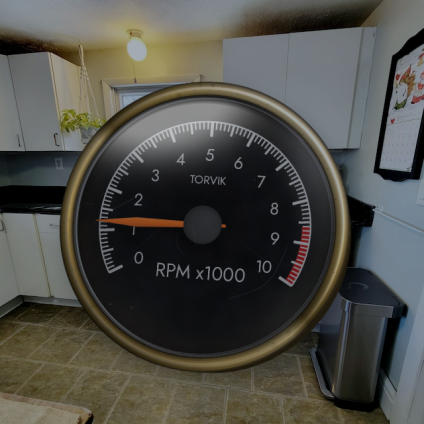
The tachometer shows 1200rpm
